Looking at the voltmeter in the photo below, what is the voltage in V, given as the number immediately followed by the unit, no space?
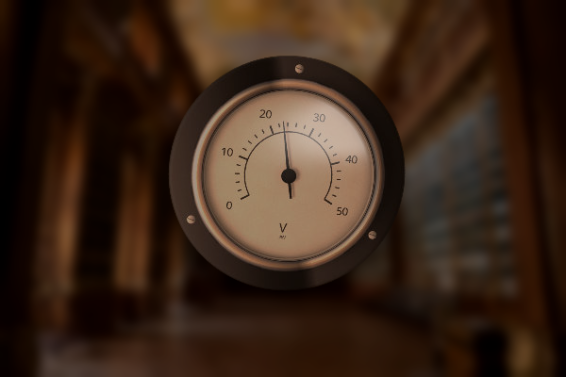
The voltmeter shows 23V
